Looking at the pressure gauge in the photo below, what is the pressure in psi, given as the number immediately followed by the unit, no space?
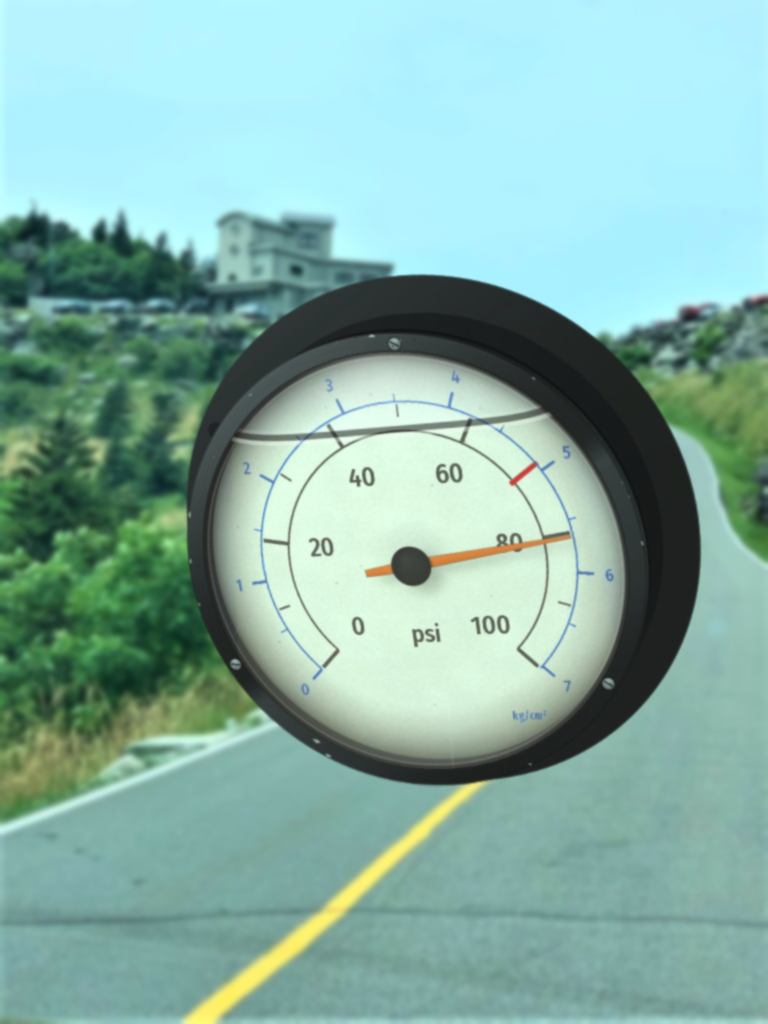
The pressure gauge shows 80psi
